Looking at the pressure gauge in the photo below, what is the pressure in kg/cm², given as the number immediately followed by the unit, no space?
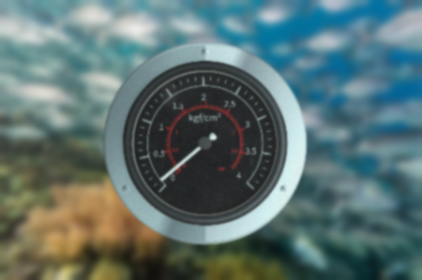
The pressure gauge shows 0.1kg/cm²
